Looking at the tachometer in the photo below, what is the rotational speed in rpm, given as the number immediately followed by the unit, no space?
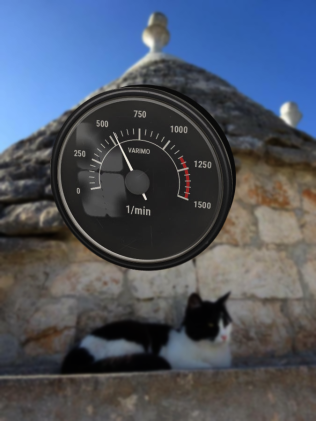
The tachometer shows 550rpm
